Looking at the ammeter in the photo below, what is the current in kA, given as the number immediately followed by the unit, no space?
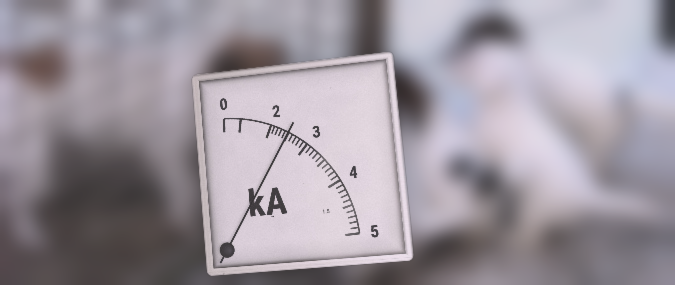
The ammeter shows 2.5kA
